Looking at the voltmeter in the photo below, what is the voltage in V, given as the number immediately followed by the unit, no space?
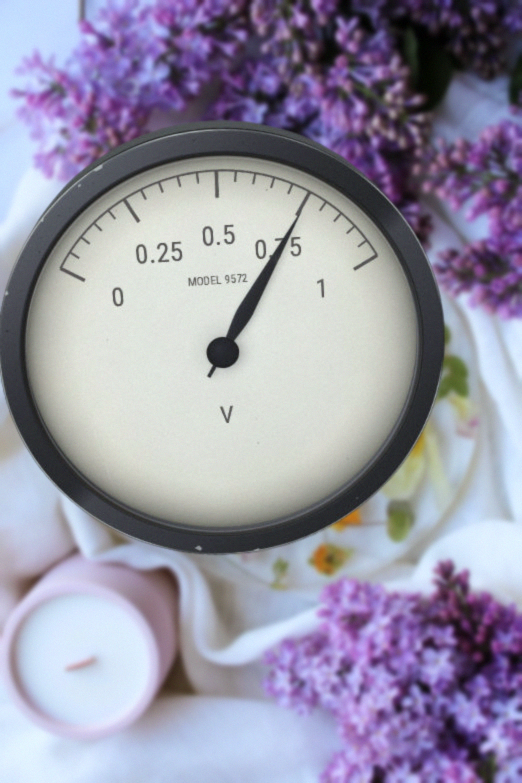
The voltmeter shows 0.75V
